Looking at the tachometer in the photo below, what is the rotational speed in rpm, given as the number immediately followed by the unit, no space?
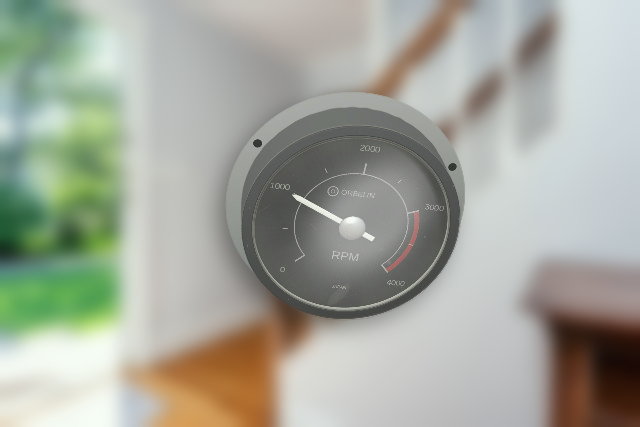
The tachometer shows 1000rpm
